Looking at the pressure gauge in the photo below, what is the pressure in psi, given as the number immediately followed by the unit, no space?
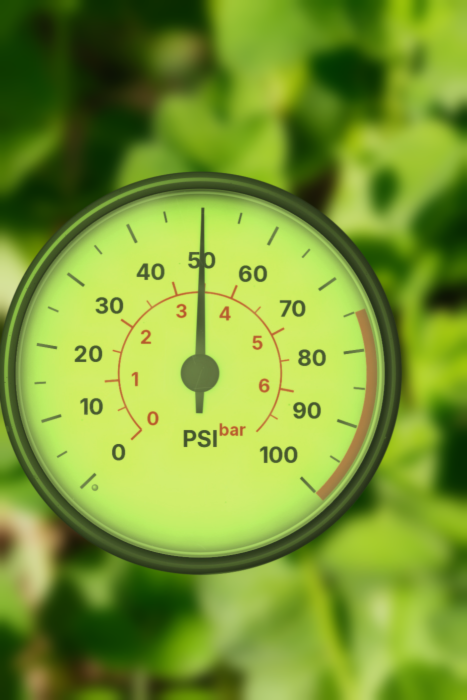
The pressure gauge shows 50psi
